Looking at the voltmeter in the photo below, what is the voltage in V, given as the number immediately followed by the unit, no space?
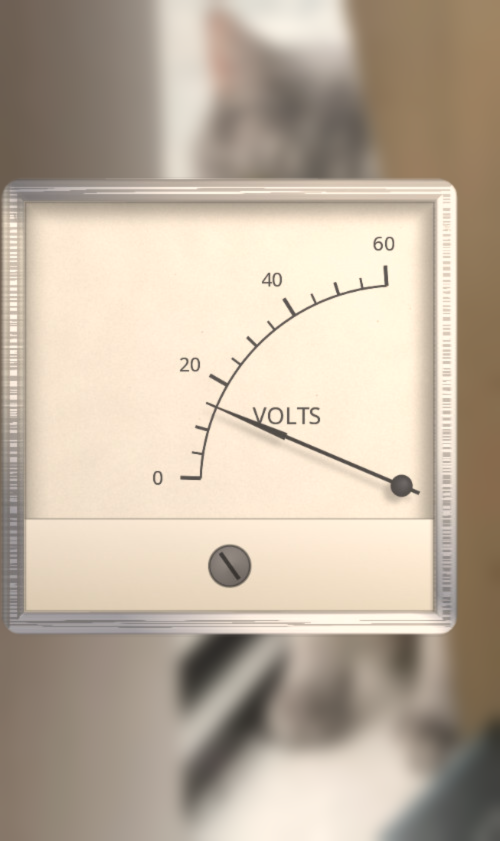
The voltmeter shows 15V
